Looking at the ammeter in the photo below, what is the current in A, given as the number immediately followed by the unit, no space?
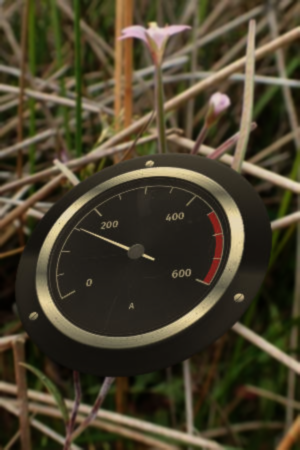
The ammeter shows 150A
